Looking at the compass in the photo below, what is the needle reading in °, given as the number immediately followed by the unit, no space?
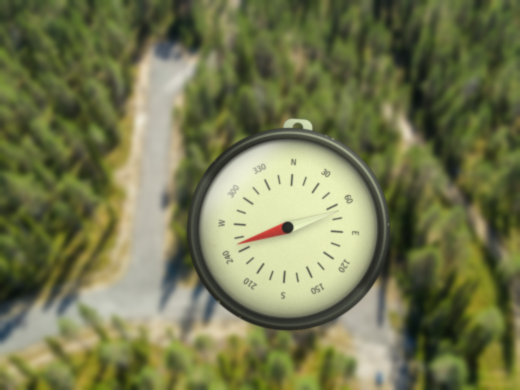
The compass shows 247.5°
